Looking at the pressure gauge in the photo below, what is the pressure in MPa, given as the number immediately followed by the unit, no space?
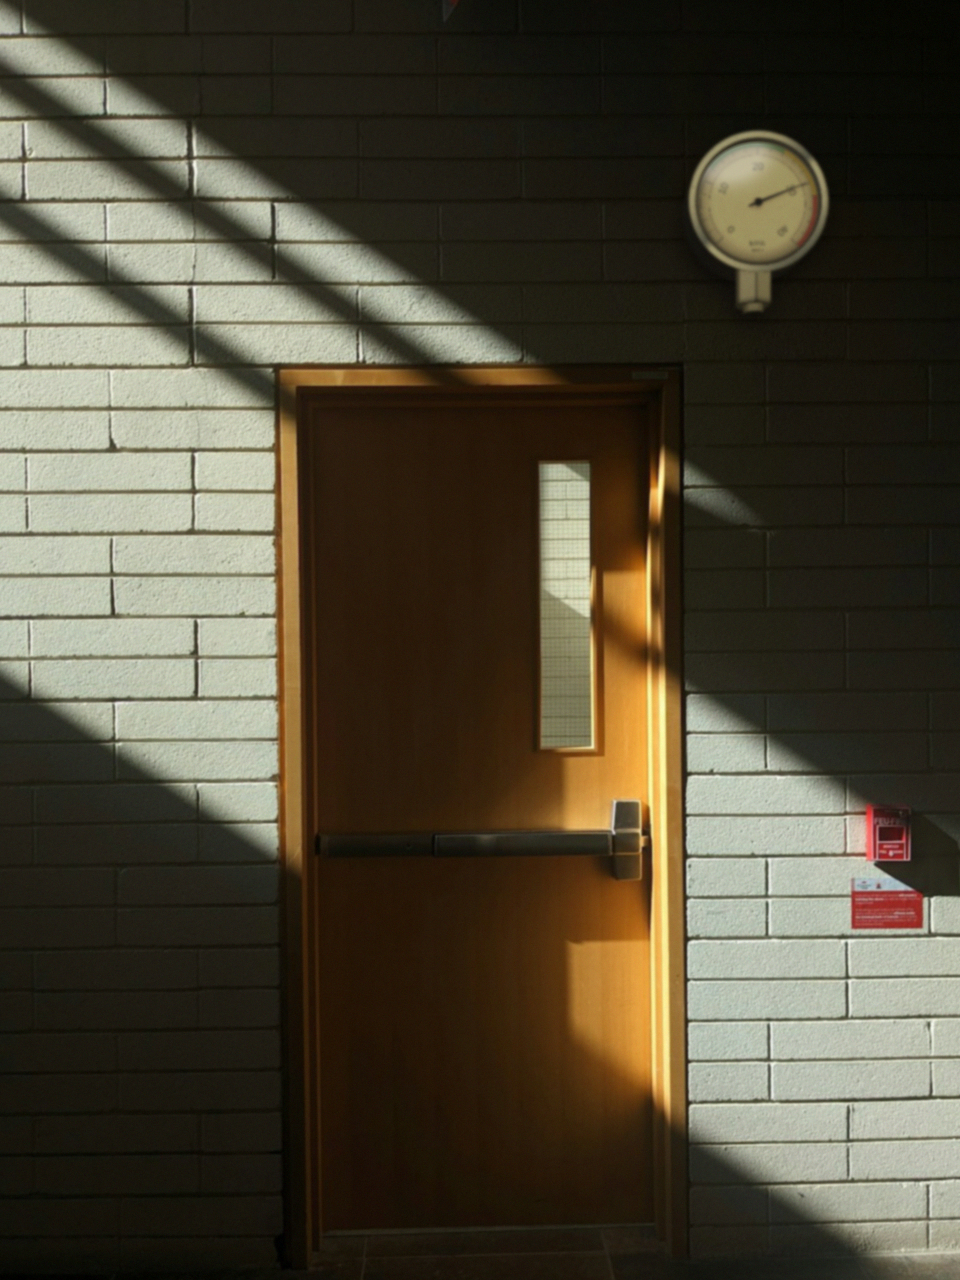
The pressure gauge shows 30MPa
